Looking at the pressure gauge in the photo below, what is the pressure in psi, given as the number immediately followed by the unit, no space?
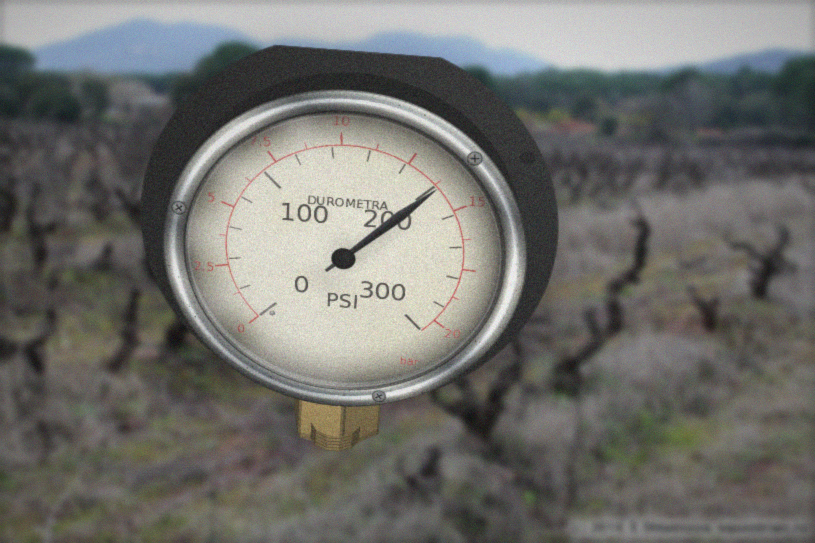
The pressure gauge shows 200psi
